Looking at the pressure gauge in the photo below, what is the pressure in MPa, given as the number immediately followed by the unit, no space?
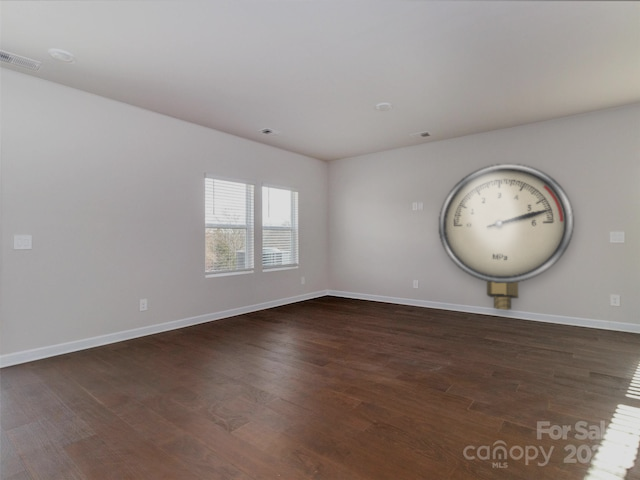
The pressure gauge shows 5.5MPa
